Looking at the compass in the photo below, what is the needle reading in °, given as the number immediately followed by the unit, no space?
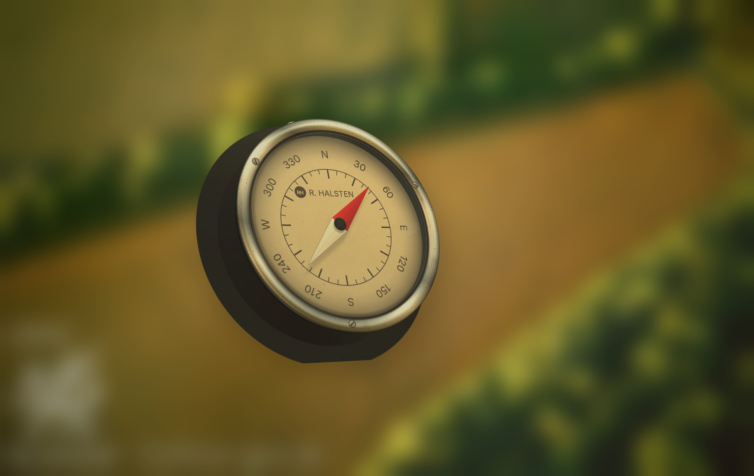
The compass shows 45°
